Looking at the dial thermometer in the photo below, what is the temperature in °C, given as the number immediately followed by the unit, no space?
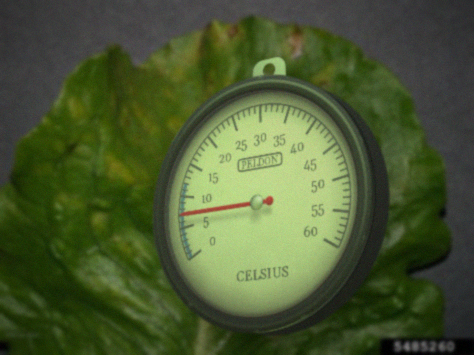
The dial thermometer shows 7°C
